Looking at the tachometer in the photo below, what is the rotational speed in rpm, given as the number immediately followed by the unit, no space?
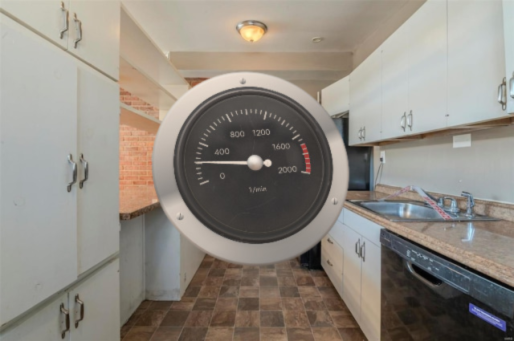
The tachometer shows 200rpm
